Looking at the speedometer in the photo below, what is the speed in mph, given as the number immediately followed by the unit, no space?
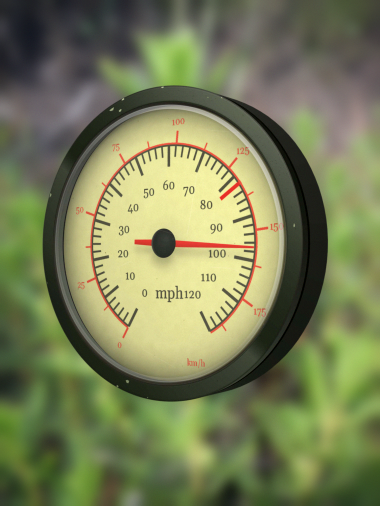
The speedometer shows 97mph
